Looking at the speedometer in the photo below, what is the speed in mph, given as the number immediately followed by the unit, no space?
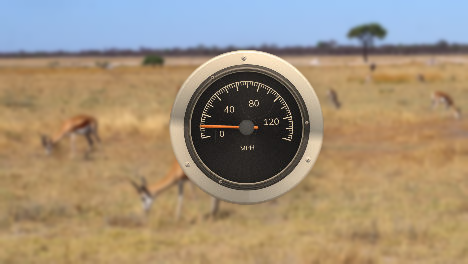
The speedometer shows 10mph
